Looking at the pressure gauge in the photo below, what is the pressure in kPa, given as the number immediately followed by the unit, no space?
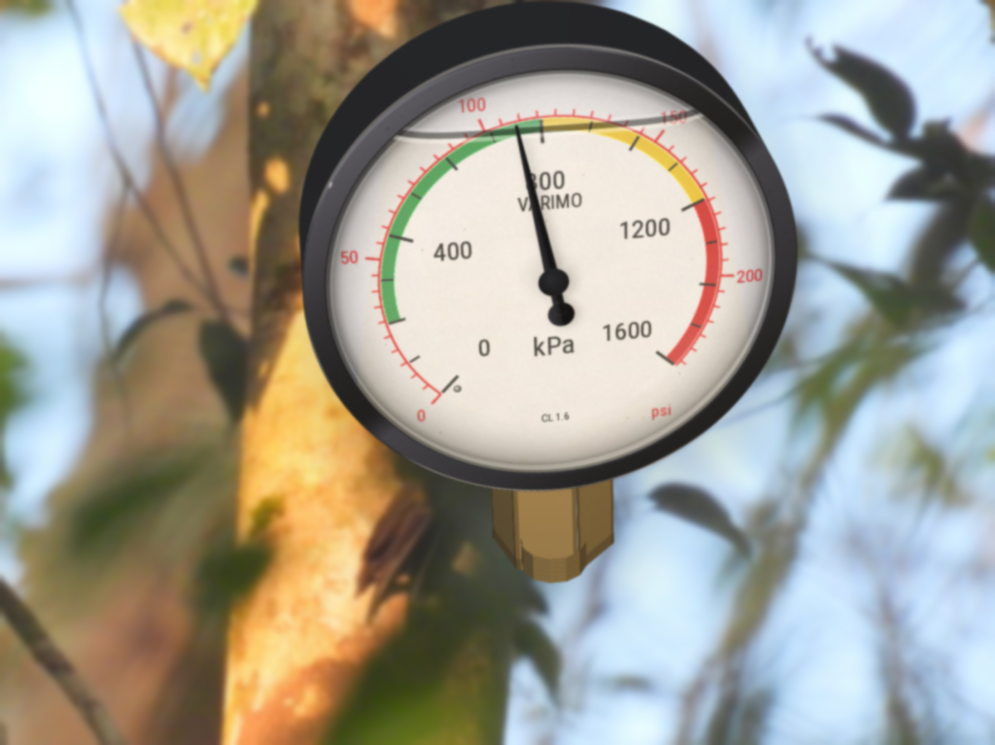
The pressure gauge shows 750kPa
